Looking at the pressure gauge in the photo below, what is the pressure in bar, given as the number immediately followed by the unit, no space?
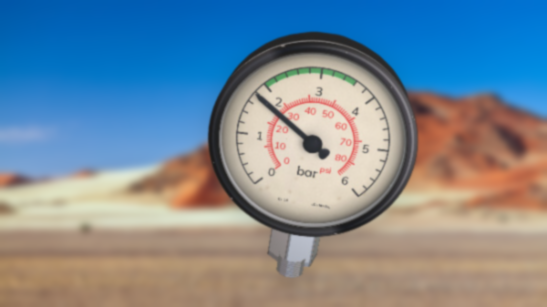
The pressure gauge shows 1.8bar
